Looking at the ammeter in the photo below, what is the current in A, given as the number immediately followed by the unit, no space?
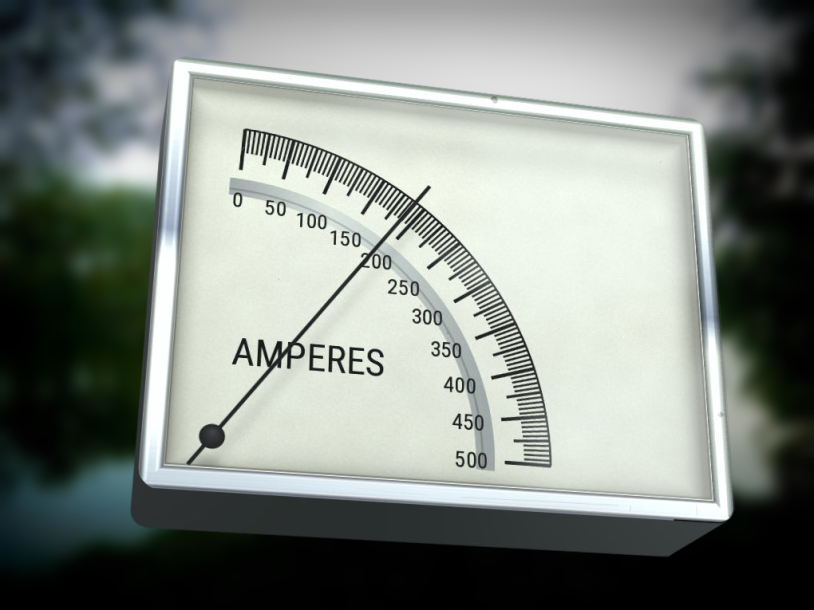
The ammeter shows 190A
